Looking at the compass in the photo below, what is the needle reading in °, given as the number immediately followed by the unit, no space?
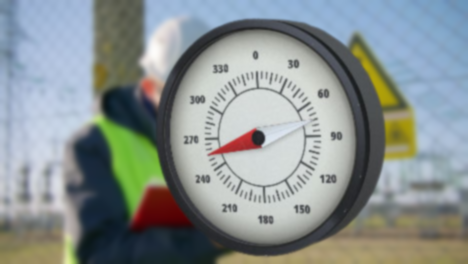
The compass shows 255°
